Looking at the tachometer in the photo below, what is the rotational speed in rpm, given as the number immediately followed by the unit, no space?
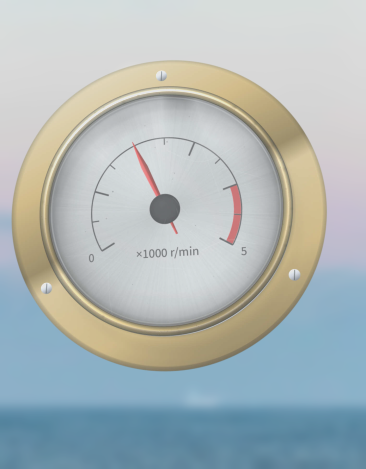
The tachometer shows 2000rpm
